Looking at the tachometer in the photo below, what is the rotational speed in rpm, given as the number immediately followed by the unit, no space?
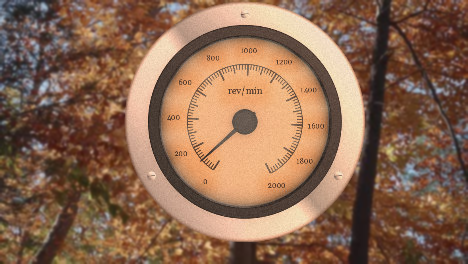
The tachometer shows 100rpm
